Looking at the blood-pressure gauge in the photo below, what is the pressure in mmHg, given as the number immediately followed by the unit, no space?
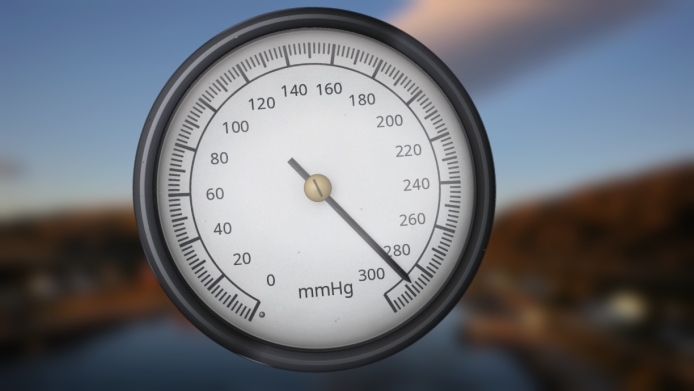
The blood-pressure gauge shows 288mmHg
